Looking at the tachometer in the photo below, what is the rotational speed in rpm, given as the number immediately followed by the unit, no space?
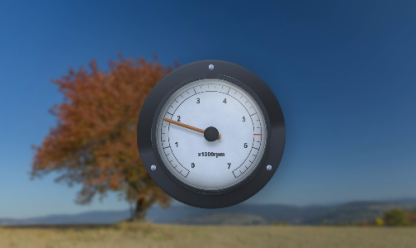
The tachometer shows 1800rpm
